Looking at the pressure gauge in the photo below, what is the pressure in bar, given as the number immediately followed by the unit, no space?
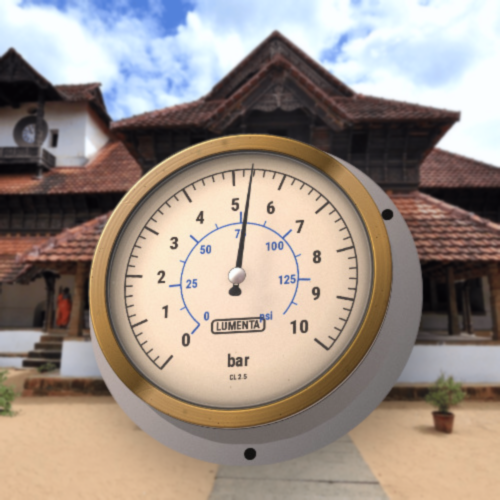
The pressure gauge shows 5.4bar
